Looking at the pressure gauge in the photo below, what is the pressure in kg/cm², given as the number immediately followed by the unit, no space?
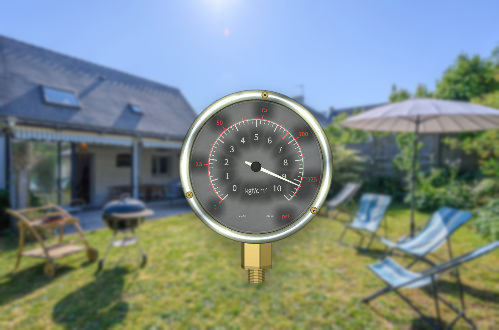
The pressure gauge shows 9.2kg/cm²
